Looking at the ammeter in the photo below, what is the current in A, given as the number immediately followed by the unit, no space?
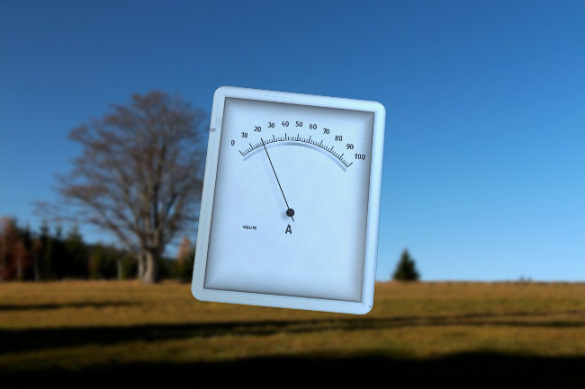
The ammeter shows 20A
